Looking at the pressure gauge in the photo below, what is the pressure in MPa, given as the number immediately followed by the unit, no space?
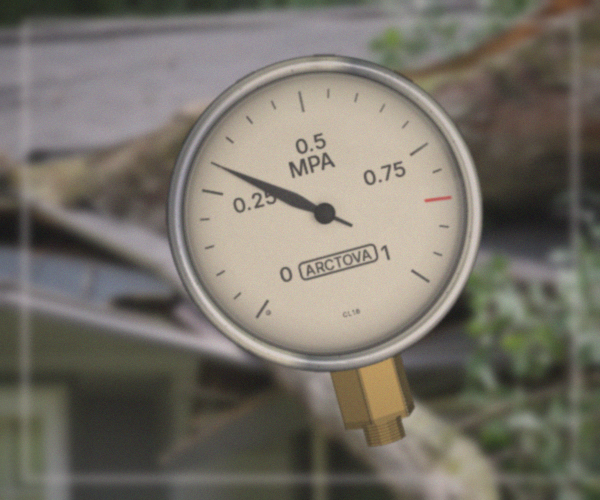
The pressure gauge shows 0.3MPa
